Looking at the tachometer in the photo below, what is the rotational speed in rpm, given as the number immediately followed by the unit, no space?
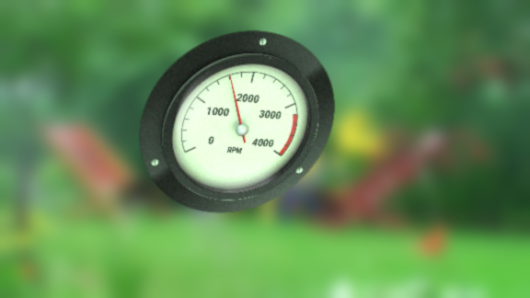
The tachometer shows 1600rpm
